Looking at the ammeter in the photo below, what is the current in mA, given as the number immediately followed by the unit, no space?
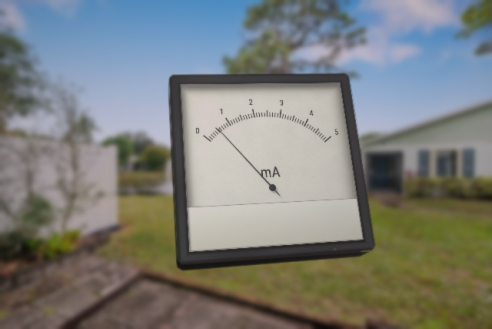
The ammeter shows 0.5mA
